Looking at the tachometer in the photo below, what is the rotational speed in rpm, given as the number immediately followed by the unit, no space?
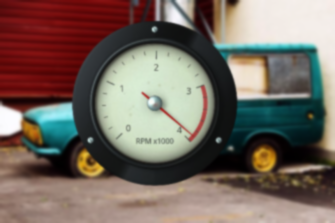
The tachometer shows 3900rpm
